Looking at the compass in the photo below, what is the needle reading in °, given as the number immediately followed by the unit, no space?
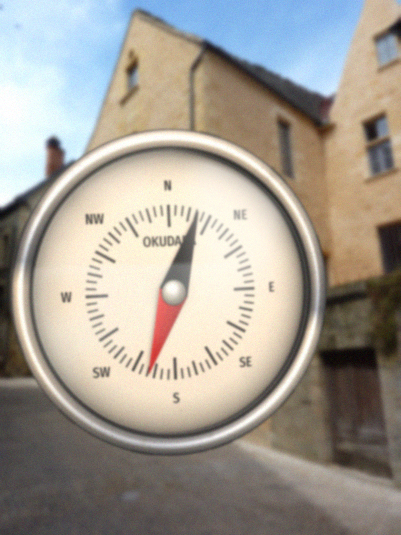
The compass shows 200°
